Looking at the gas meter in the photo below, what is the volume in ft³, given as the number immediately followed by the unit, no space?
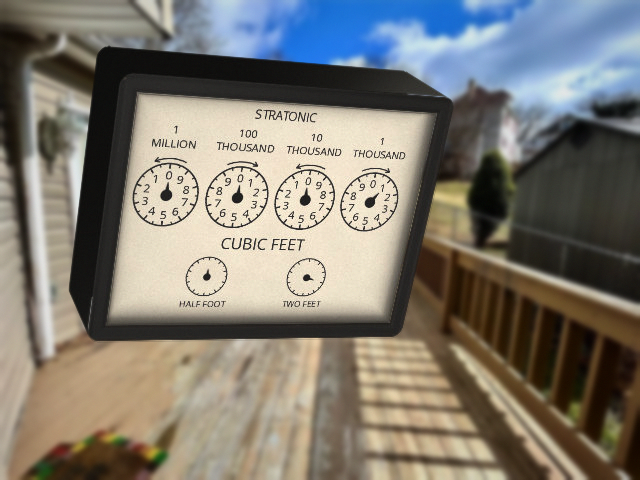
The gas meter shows 100ft³
